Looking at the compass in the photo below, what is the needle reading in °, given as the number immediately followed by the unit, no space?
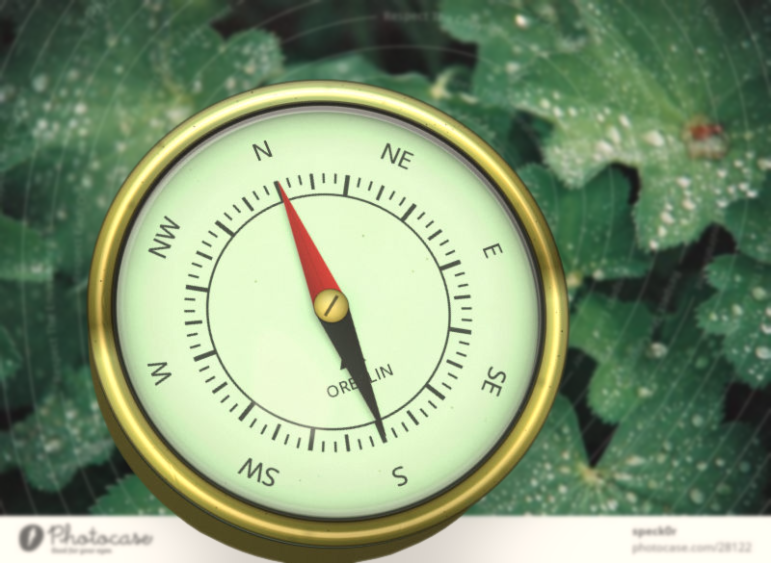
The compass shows 0°
